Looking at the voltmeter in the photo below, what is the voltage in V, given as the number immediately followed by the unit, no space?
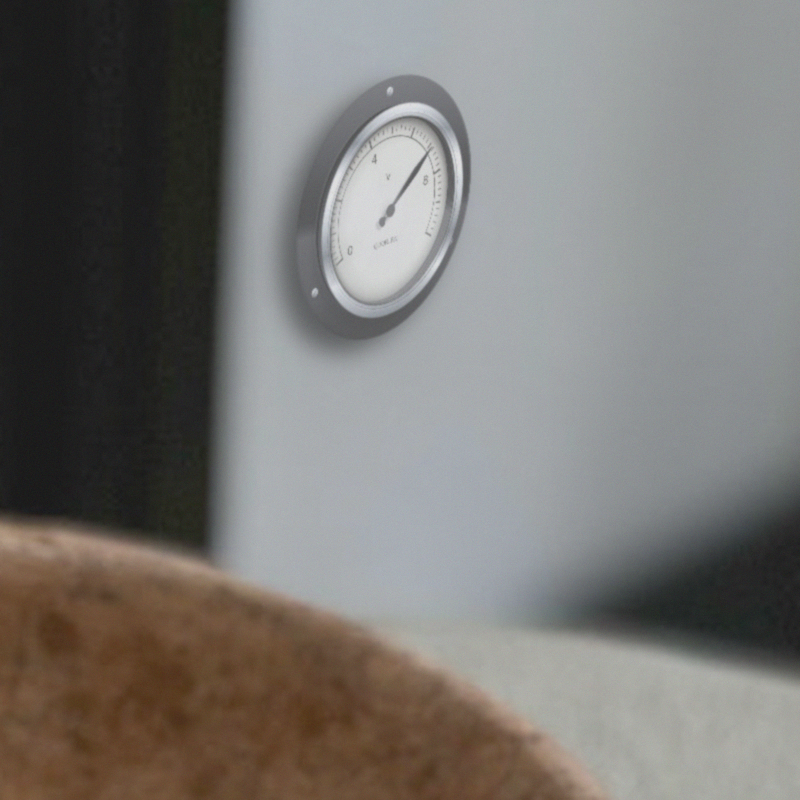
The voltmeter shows 7V
